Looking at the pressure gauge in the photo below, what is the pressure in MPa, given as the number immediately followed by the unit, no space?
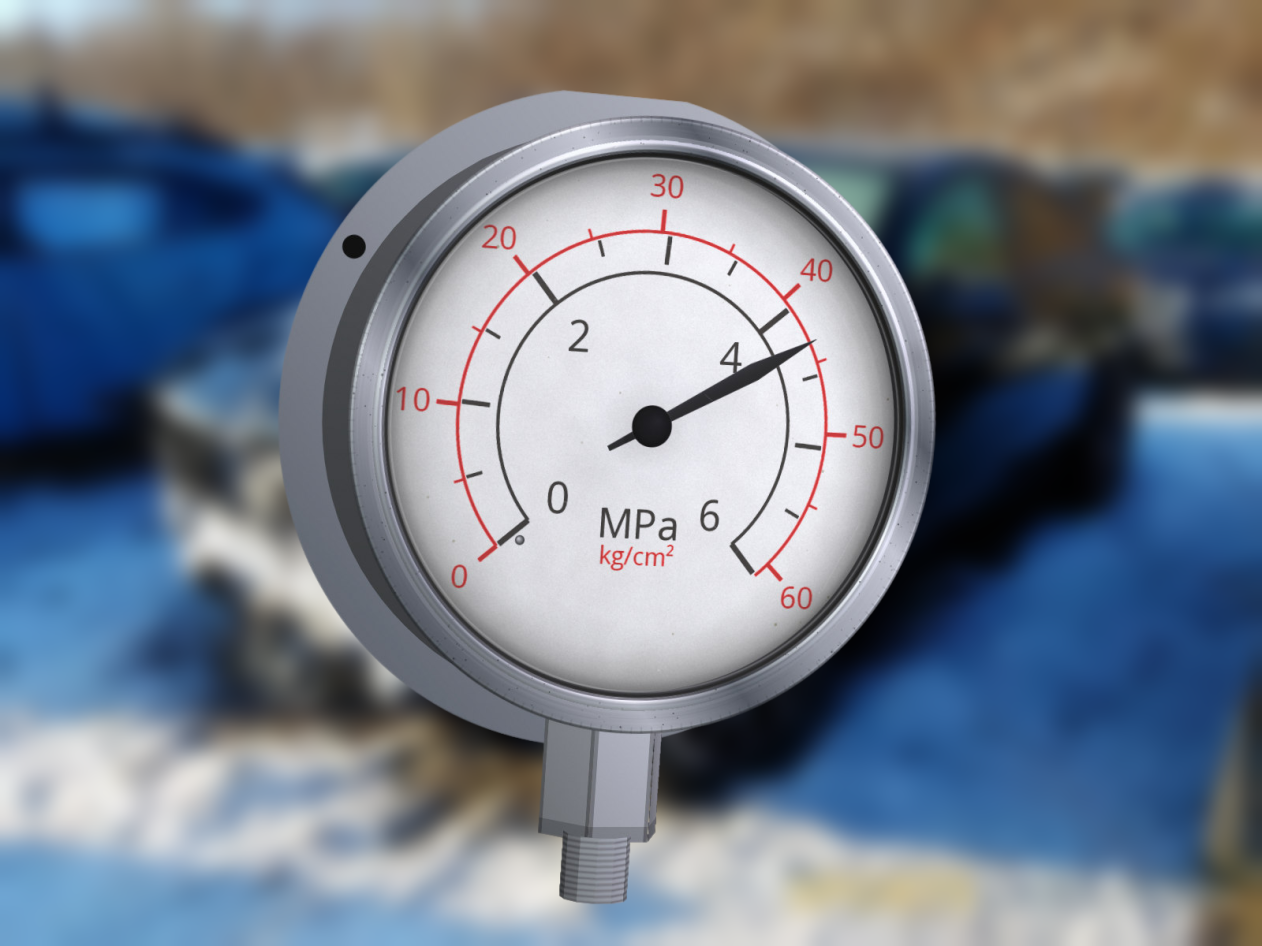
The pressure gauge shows 4.25MPa
